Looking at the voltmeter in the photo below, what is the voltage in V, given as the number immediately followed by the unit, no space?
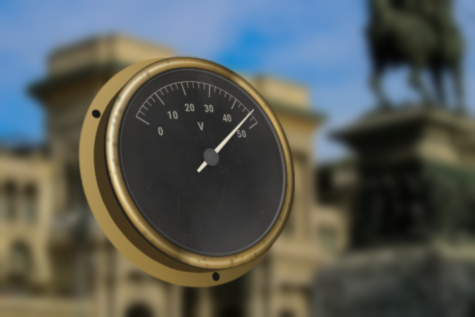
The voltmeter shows 46V
